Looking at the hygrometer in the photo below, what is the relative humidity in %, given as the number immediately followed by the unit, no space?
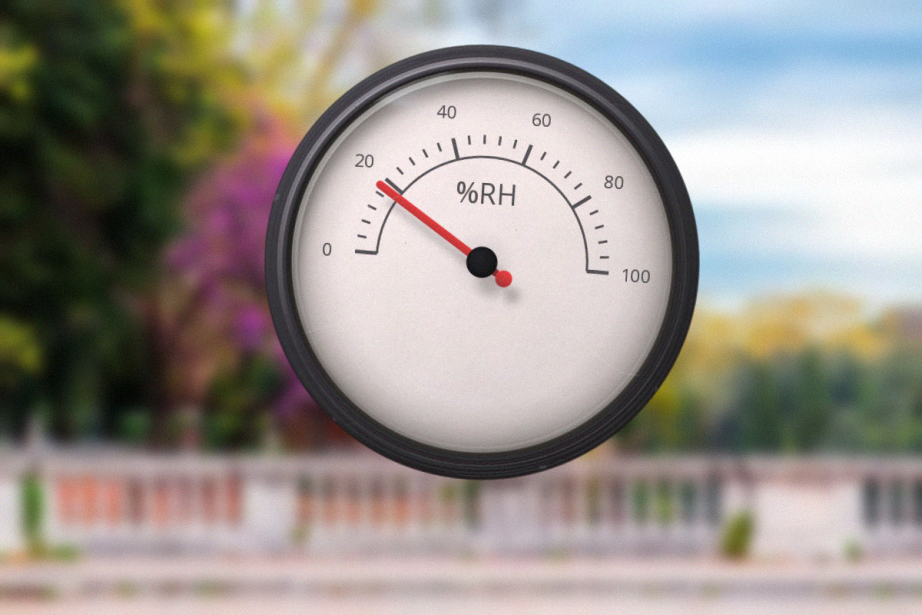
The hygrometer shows 18%
